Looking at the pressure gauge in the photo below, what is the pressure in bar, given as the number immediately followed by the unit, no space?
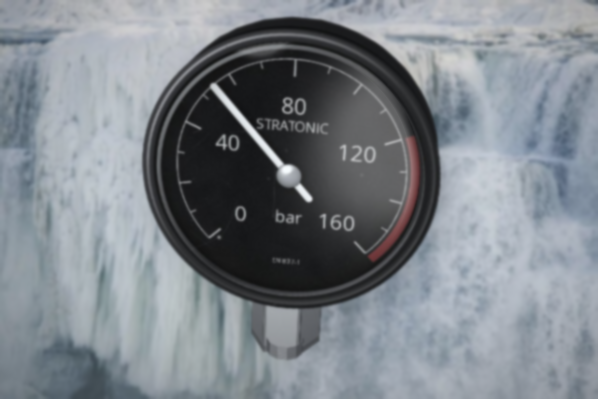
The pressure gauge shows 55bar
